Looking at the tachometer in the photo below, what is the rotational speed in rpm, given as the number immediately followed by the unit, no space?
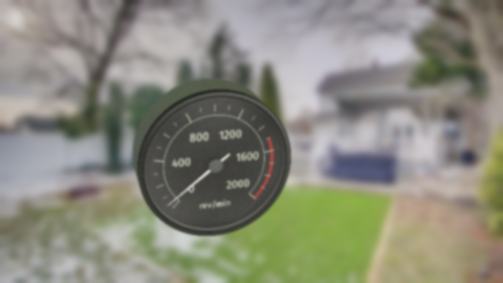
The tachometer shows 50rpm
